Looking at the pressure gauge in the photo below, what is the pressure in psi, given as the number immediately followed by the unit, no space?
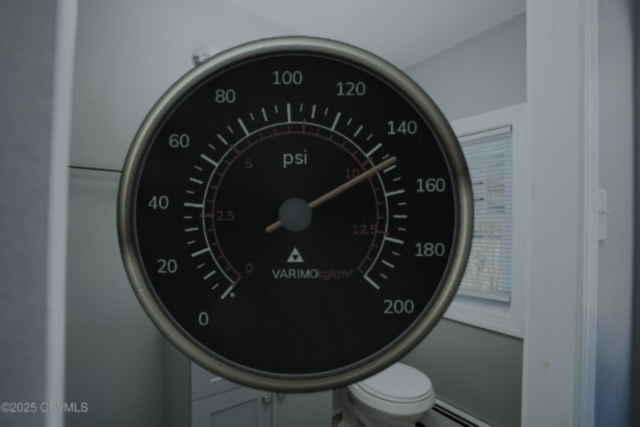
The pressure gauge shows 147.5psi
